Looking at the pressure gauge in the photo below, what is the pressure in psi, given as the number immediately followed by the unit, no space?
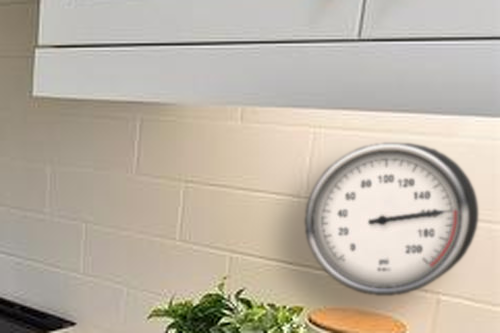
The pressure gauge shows 160psi
